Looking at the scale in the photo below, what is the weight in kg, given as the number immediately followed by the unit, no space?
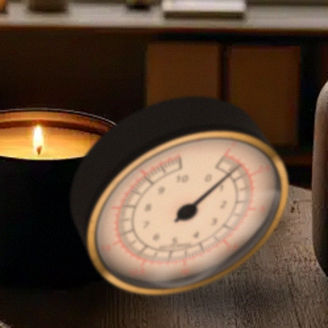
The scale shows 0.5kg
